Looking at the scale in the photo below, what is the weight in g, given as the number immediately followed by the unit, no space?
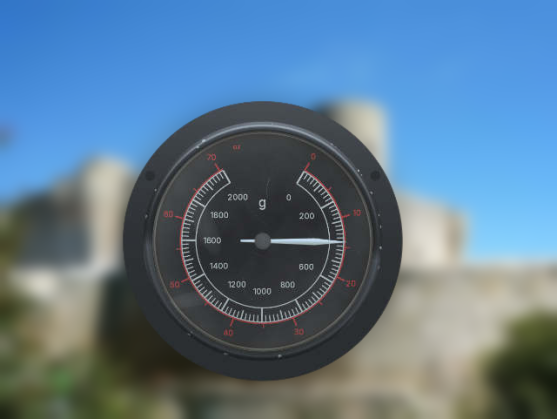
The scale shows 400g
